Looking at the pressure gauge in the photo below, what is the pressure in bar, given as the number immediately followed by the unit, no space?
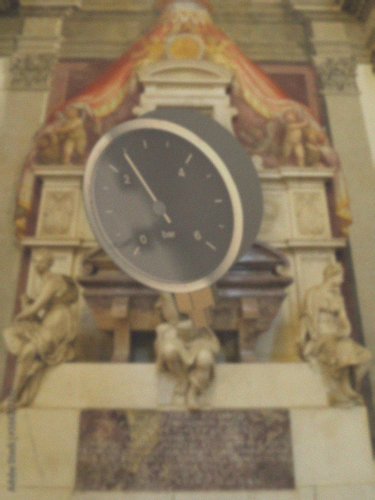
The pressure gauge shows 2.5bar
